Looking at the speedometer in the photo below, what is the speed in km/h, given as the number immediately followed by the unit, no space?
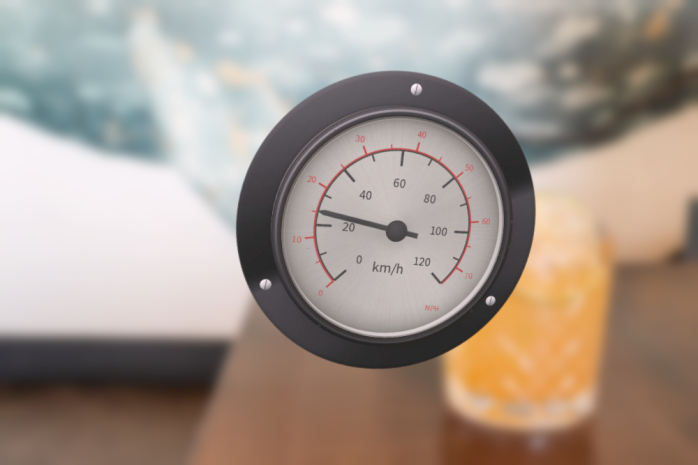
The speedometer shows 25km/h
